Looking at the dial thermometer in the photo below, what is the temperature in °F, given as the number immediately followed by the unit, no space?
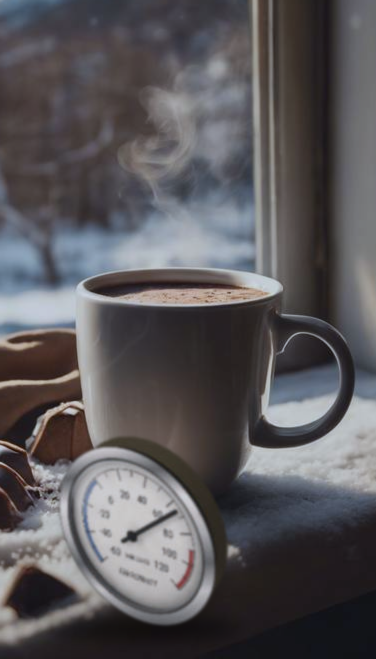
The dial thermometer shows 65°F
